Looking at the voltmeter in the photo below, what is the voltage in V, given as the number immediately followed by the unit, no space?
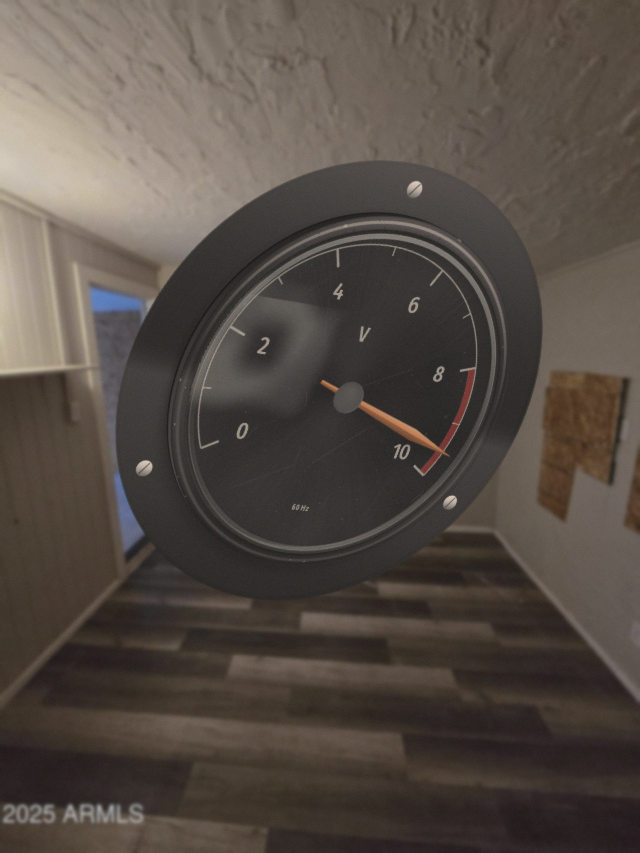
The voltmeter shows 9.5V
